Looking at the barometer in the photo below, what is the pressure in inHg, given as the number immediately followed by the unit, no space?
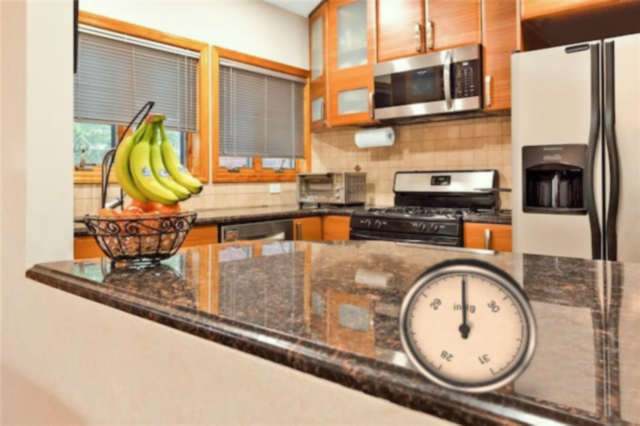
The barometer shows 29.5inHg
